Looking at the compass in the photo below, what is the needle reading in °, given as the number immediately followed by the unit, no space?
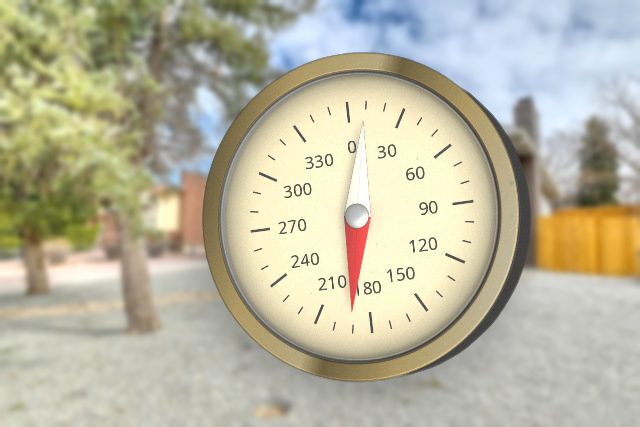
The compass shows 190°
